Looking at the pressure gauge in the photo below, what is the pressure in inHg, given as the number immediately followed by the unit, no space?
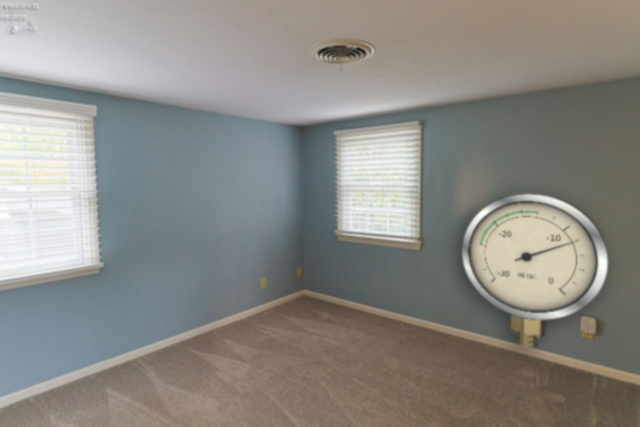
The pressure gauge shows -8inHg
